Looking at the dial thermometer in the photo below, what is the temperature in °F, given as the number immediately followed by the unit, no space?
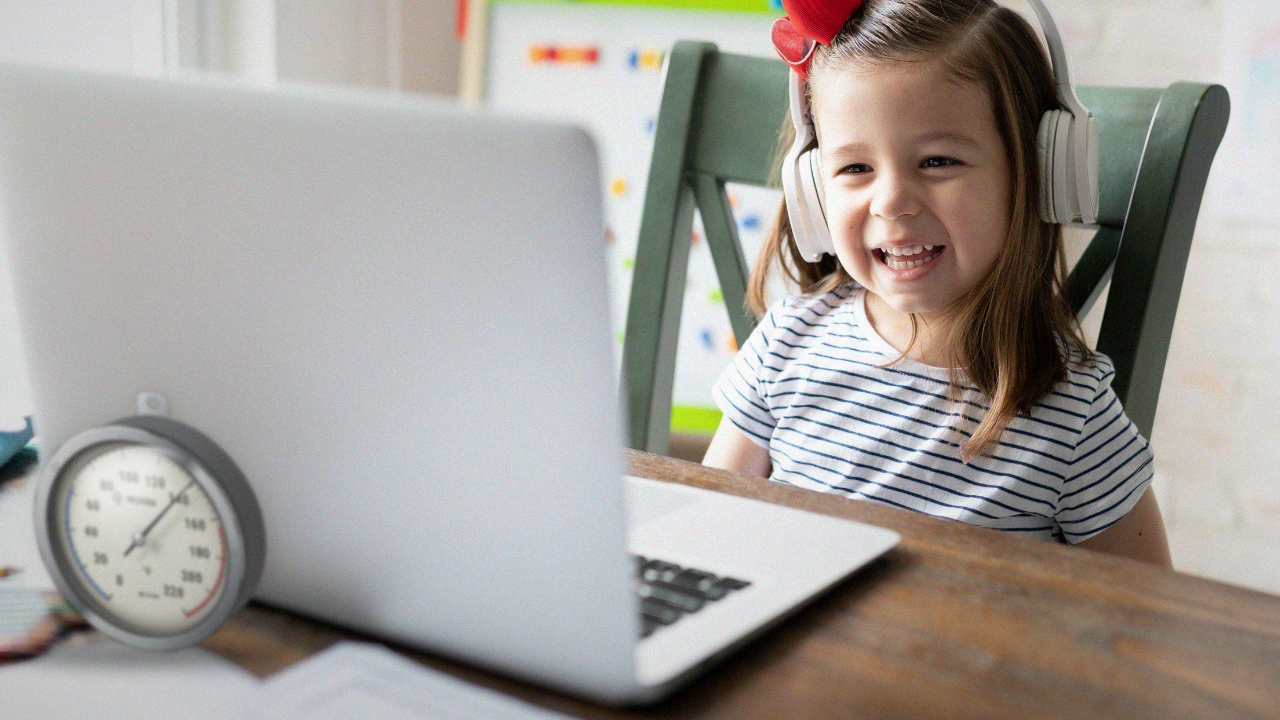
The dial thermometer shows 140°F
